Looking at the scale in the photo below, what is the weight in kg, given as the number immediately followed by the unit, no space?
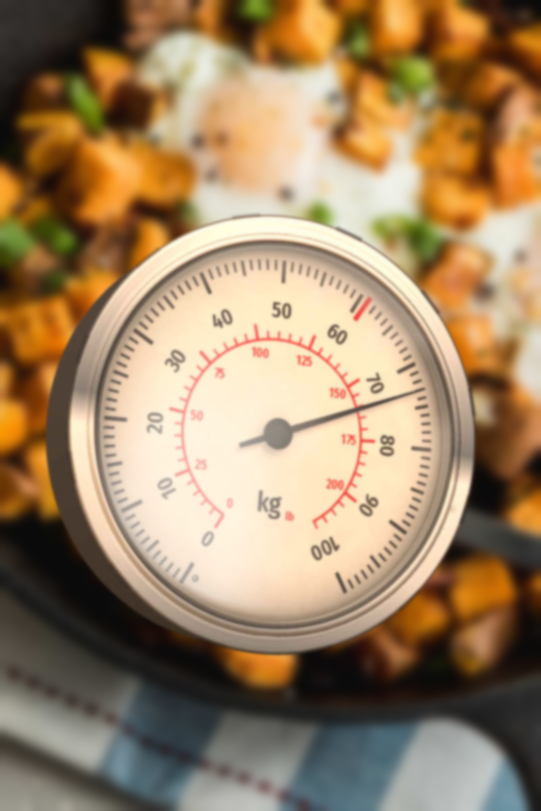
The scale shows 73kg
